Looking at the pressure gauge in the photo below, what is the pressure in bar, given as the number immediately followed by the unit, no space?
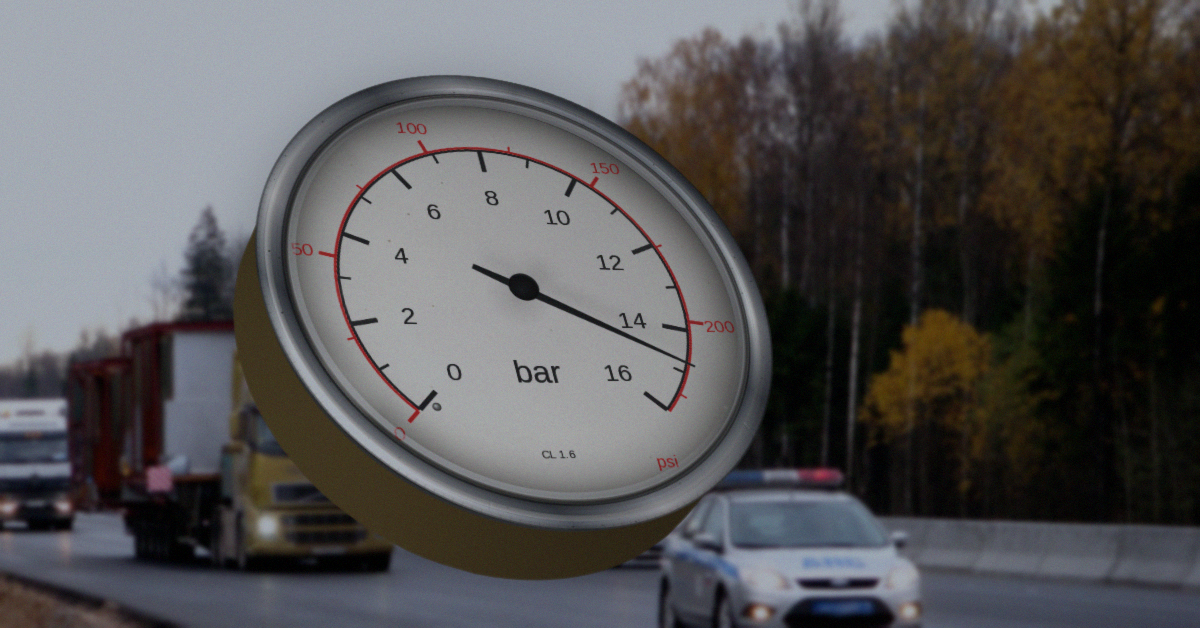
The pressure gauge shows 15bar
